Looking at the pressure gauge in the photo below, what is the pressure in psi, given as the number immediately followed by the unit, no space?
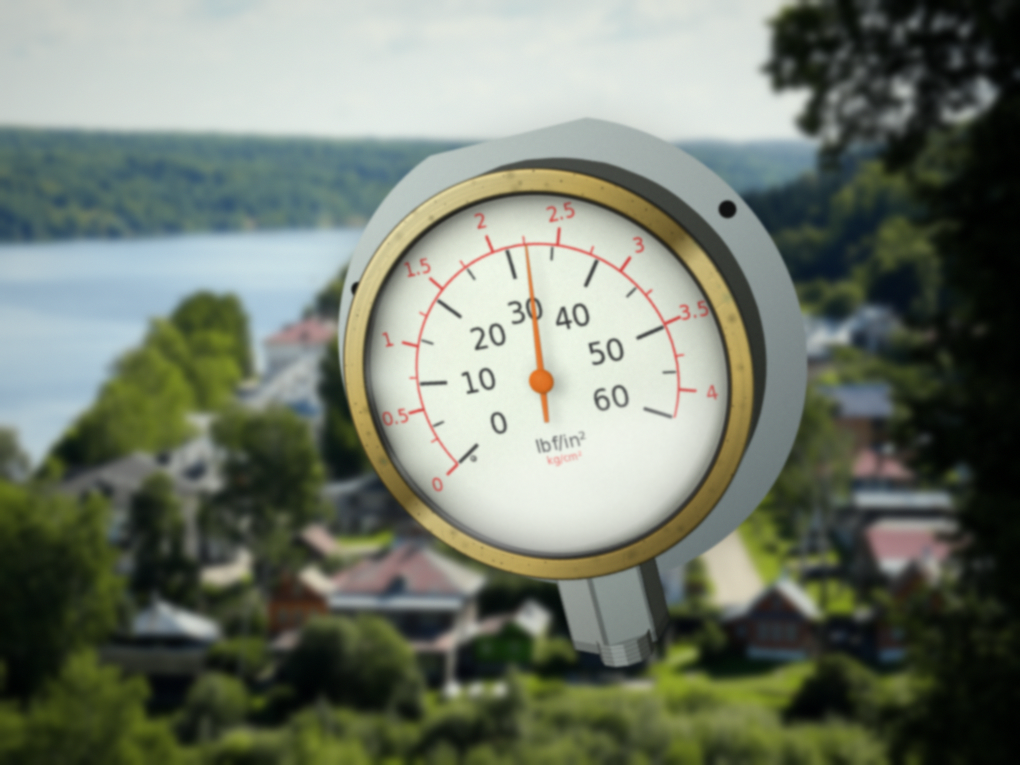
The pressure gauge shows 32.5psi
